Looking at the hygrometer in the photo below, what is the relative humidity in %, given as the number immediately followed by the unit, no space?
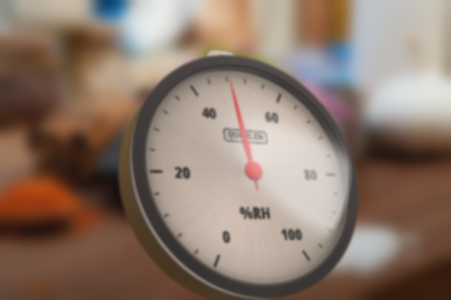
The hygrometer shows 48%
